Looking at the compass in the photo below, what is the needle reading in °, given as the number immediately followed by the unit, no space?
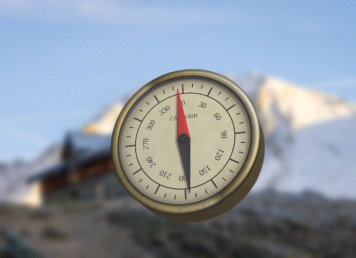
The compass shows 355°
